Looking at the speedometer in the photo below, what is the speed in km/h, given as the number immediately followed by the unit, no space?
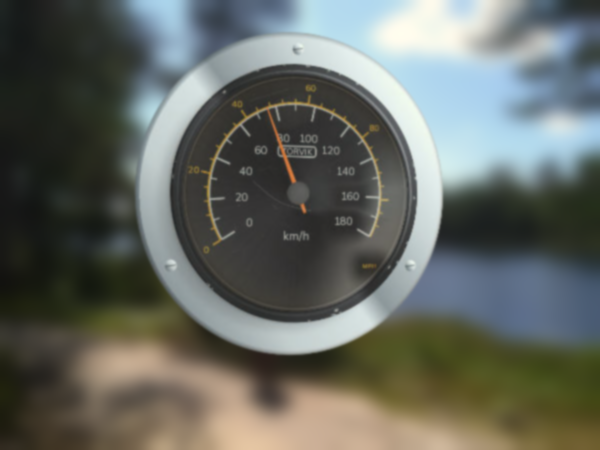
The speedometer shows 75km/h
